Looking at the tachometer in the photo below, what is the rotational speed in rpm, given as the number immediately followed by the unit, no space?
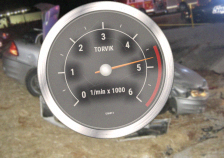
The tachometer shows 4750rpm
